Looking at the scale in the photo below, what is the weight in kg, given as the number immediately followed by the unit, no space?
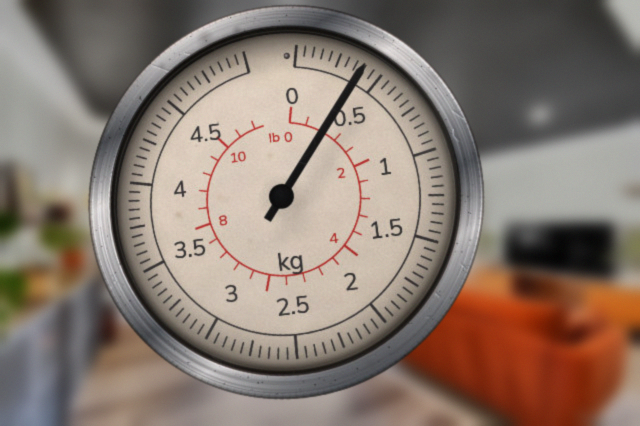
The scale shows 0.4kg
